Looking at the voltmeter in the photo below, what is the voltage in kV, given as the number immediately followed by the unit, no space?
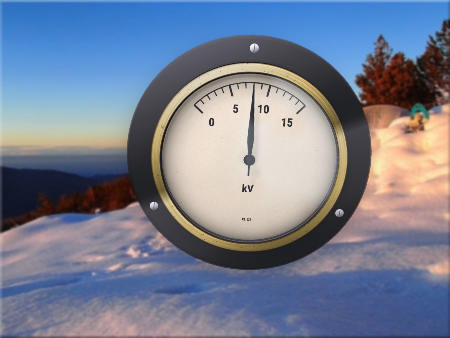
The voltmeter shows 8kV
